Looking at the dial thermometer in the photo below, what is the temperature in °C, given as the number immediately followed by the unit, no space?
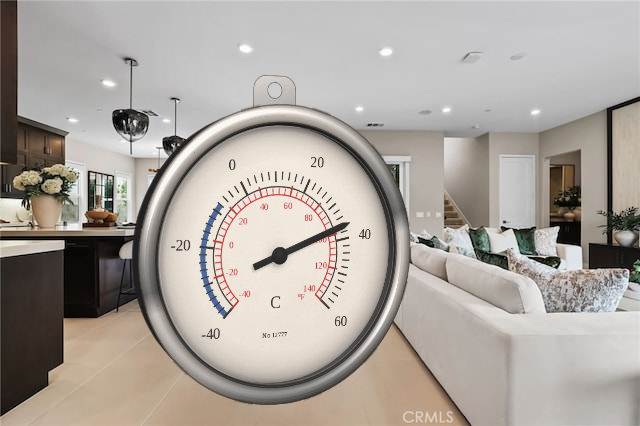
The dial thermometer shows 36°C
